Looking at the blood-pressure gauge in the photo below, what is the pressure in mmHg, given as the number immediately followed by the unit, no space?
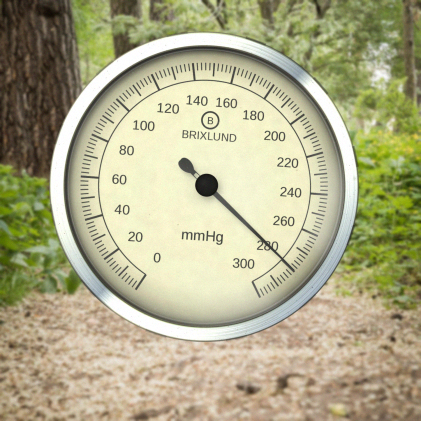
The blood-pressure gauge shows 280mmHg
